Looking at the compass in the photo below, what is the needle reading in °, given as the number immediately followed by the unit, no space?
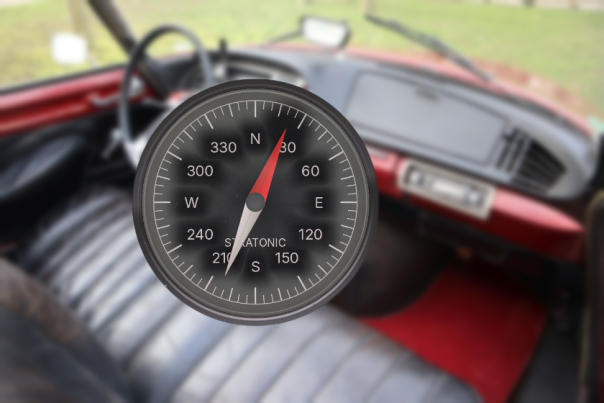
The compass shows 22.5°
